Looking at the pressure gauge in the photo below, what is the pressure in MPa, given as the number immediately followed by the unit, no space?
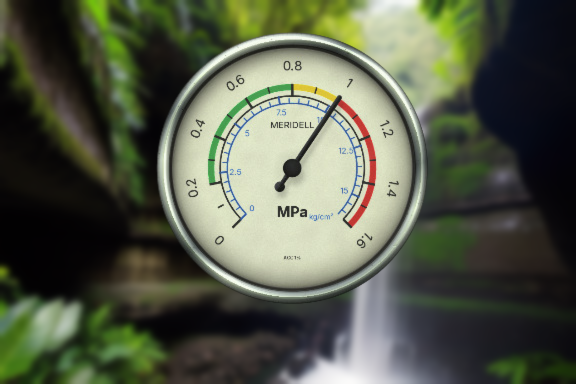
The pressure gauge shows 1MPa
